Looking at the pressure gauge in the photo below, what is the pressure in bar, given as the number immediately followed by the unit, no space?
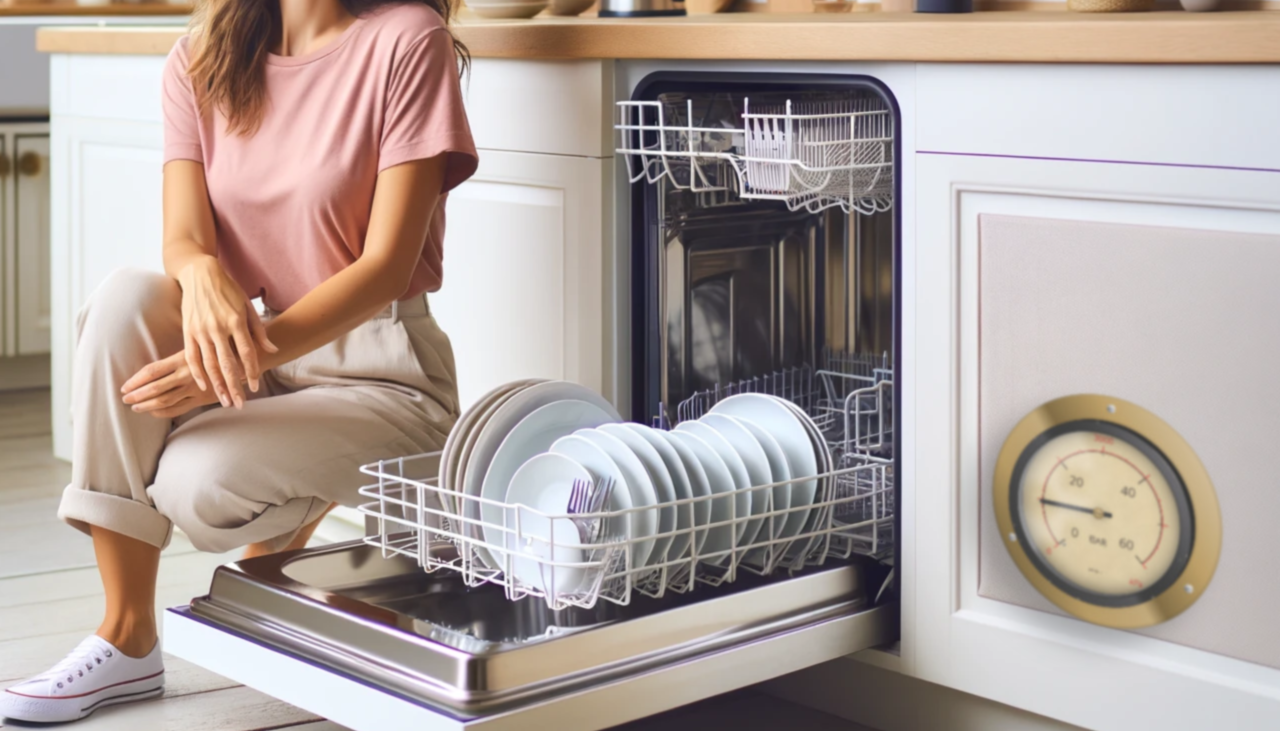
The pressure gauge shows 10bar
